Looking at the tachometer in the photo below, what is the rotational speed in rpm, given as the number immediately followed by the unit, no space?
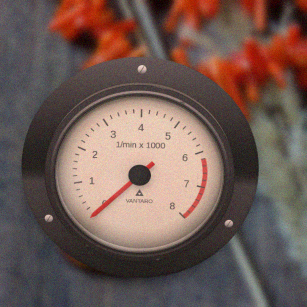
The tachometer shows 0rpm
